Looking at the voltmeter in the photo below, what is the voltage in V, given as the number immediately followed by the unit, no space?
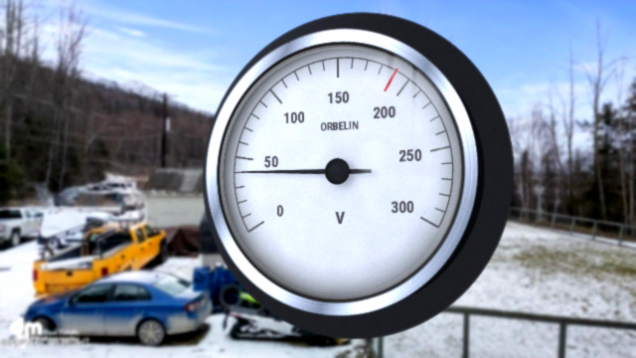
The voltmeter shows 40V
